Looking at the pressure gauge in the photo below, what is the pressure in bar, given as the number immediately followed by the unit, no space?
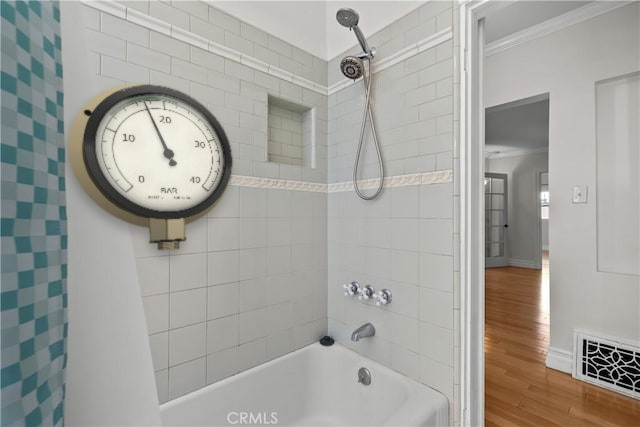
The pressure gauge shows 17bar
